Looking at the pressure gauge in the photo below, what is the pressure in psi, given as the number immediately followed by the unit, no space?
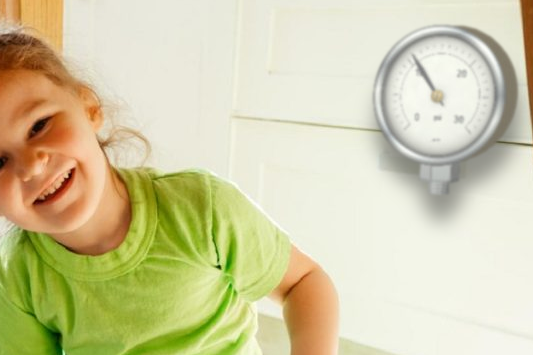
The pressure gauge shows 11psi
